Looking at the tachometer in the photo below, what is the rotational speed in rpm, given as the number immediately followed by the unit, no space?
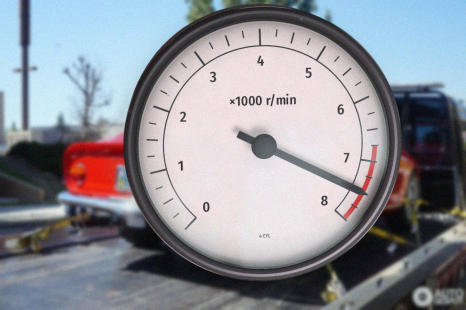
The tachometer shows 7500rpm
